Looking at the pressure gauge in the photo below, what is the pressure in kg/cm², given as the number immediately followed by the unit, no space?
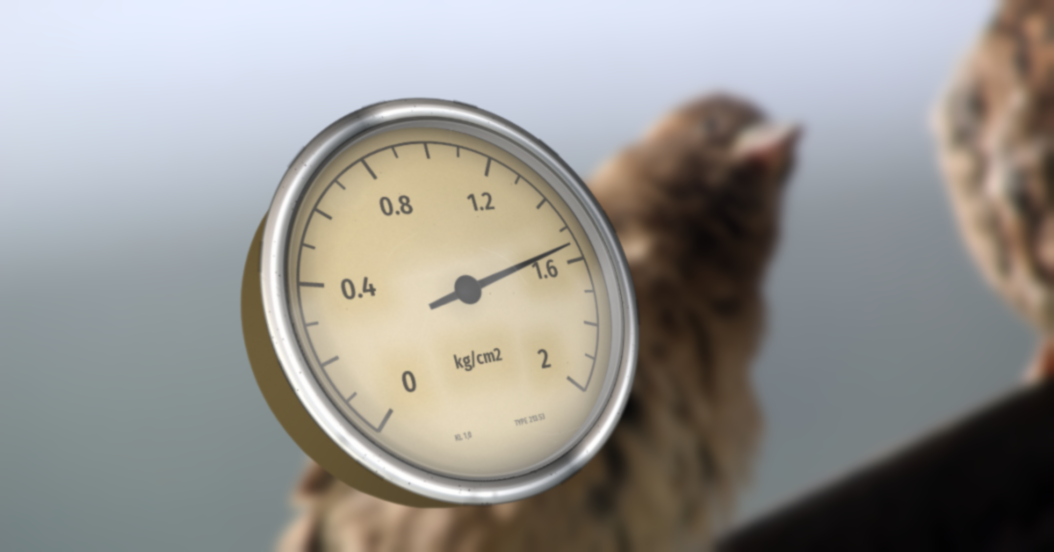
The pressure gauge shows 1.55kg/cm²
